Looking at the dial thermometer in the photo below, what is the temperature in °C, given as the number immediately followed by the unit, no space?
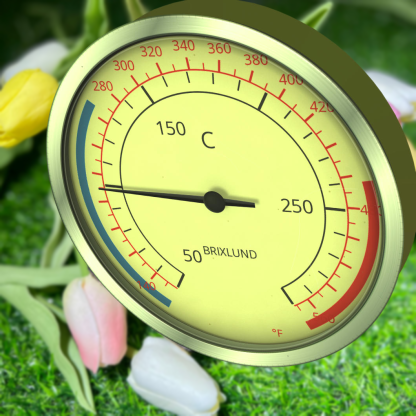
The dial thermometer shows 100°C
